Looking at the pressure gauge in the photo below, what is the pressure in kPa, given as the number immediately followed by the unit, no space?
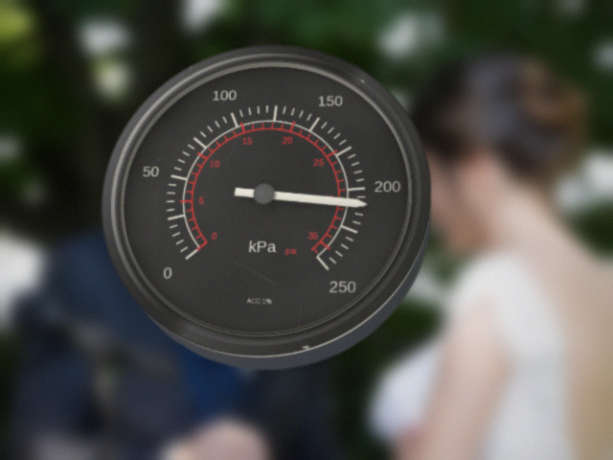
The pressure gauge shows 210kPa
